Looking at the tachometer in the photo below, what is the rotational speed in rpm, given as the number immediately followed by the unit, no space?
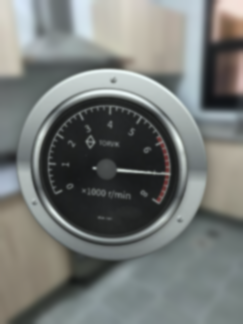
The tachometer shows 7000rpm
